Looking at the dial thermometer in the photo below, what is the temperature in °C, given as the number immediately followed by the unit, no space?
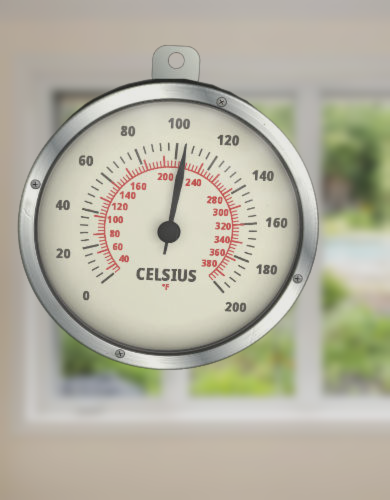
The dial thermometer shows 104°C
